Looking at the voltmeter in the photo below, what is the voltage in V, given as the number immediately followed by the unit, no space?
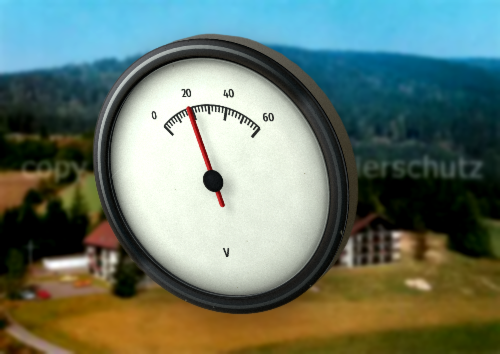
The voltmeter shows 20V
